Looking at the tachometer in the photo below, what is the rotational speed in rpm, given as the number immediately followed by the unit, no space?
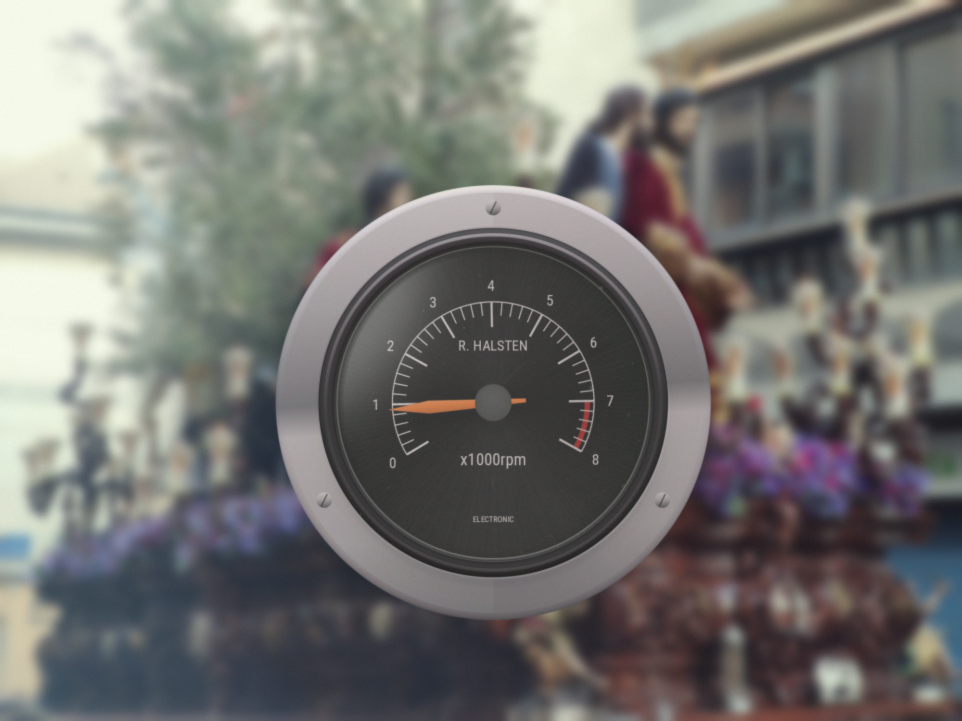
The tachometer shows 900rpm
